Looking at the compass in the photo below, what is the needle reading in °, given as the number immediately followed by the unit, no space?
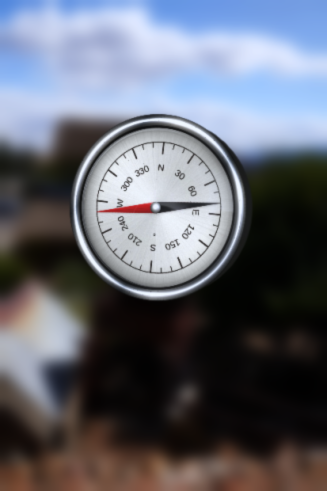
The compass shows 260°
